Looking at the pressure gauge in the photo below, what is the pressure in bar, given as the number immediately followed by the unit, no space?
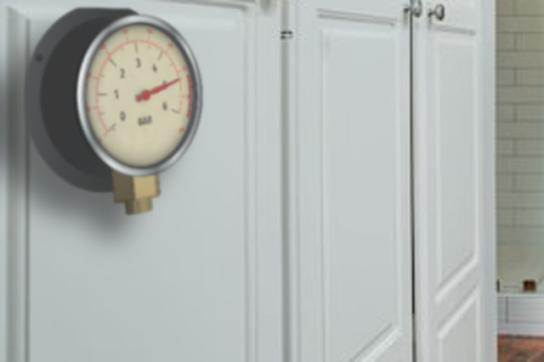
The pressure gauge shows 5bar
